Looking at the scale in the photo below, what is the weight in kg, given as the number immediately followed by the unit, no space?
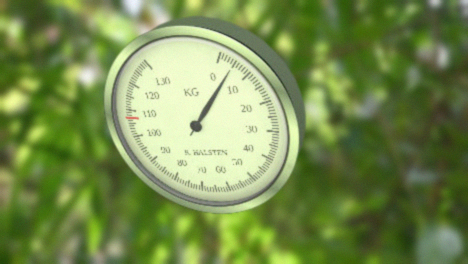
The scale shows 5kg
